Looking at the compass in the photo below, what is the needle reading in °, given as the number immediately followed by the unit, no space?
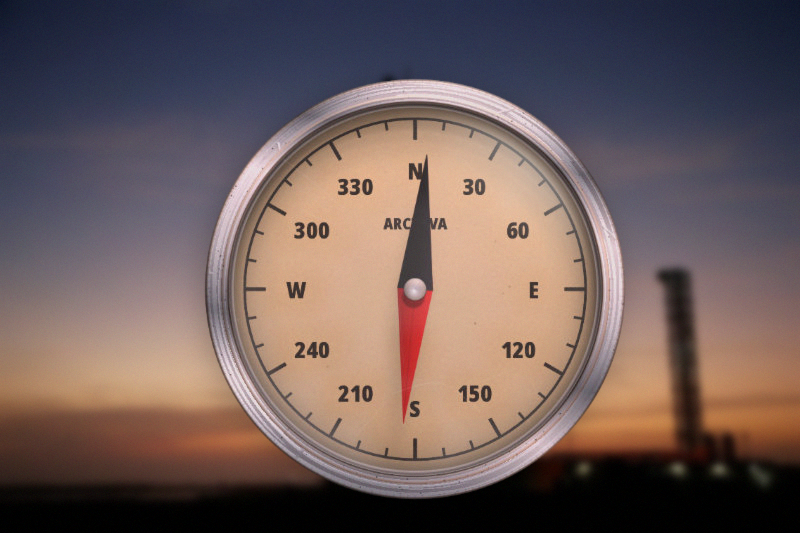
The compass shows 185°
